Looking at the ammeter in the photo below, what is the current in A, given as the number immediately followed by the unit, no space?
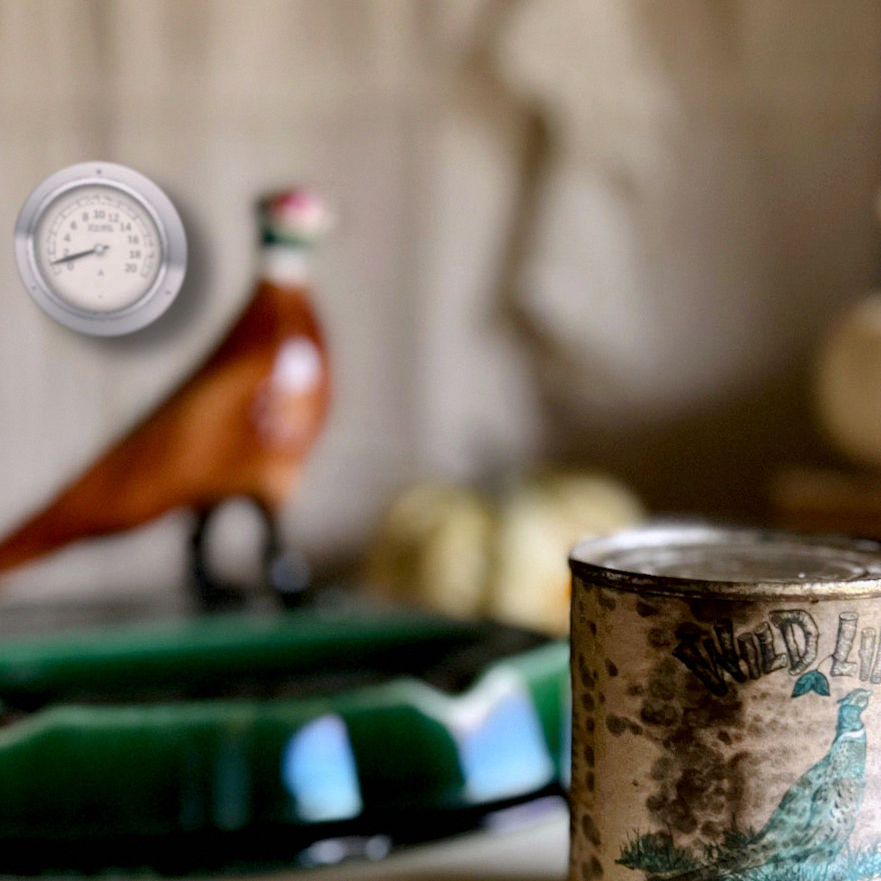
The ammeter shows 1A
